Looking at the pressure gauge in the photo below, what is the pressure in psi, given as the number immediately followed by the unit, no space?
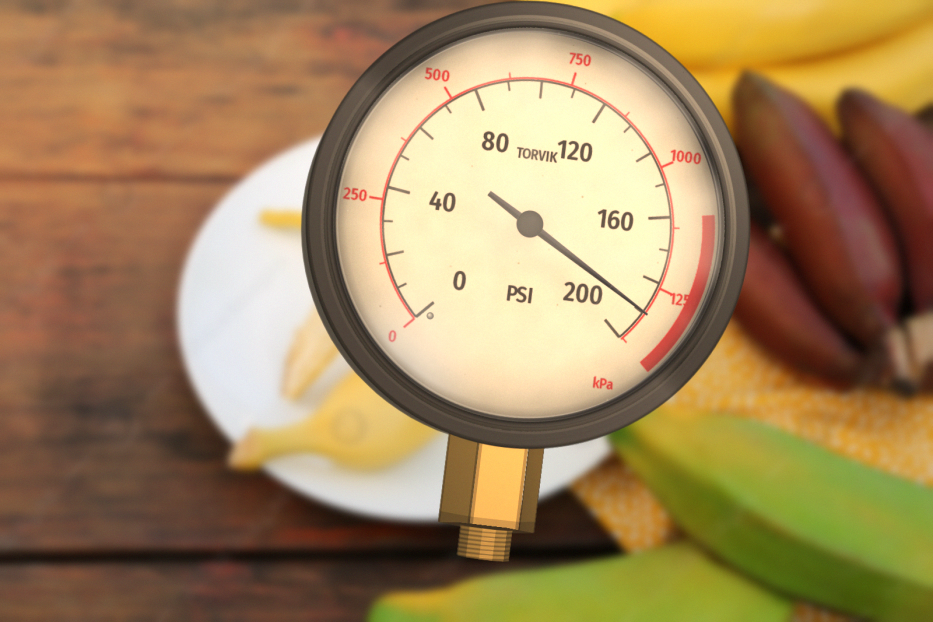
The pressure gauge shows 190psi
